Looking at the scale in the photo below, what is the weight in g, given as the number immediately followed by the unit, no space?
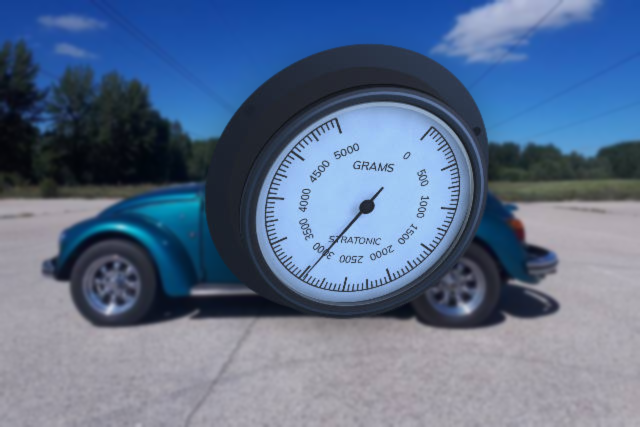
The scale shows 3000g
